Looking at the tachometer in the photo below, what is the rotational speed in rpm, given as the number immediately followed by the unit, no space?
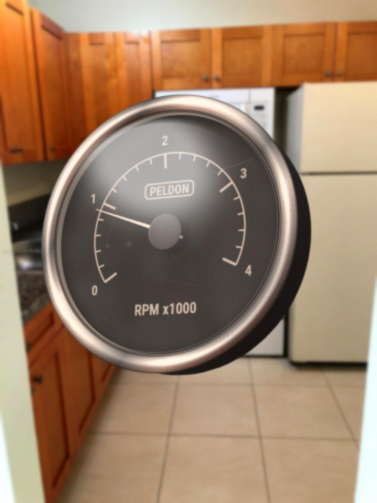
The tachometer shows 900rpm
